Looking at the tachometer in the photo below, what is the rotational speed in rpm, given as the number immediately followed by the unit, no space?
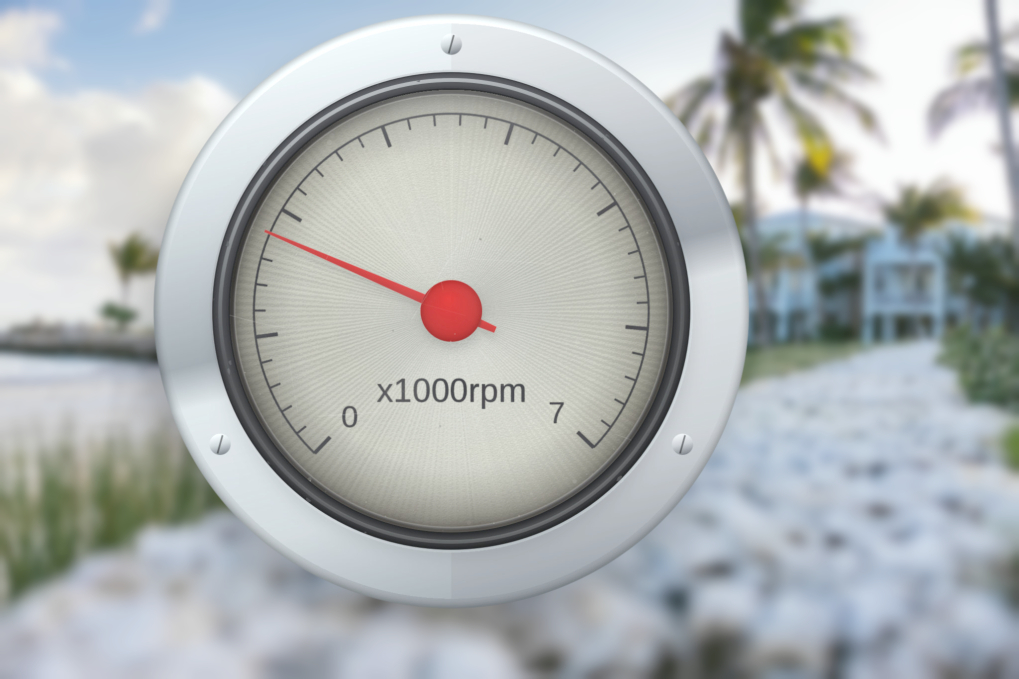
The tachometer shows 1800rpm
